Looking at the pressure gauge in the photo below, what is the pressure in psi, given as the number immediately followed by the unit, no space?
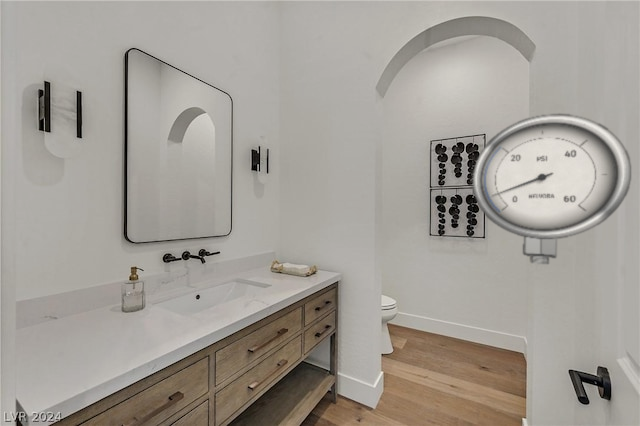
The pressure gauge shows 5psi
